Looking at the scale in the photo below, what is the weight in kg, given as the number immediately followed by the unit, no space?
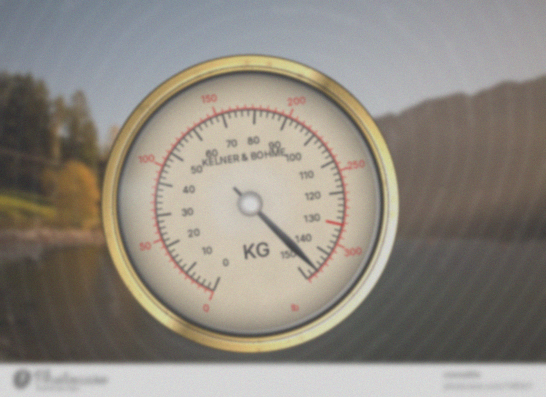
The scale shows 146kg
